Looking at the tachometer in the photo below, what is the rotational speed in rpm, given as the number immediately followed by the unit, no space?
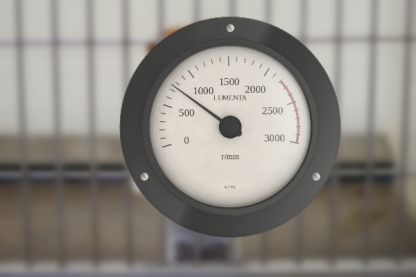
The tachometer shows 750rpm
